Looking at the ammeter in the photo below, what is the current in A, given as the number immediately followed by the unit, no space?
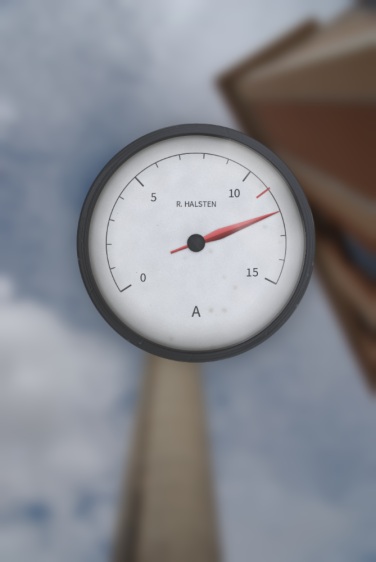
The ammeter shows 12A
